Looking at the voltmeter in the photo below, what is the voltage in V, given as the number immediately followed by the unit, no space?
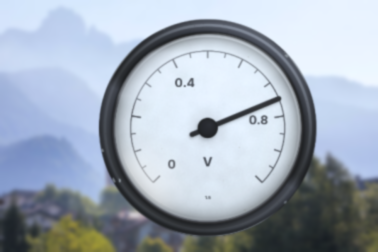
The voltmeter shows 0.75V
